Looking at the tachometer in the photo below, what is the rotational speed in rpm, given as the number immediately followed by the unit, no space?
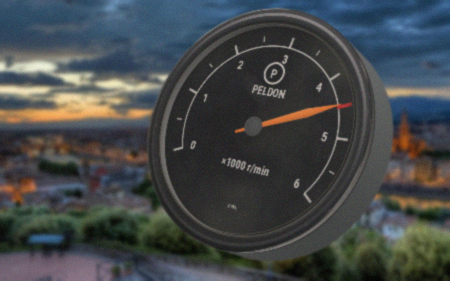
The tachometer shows 4500rpm
